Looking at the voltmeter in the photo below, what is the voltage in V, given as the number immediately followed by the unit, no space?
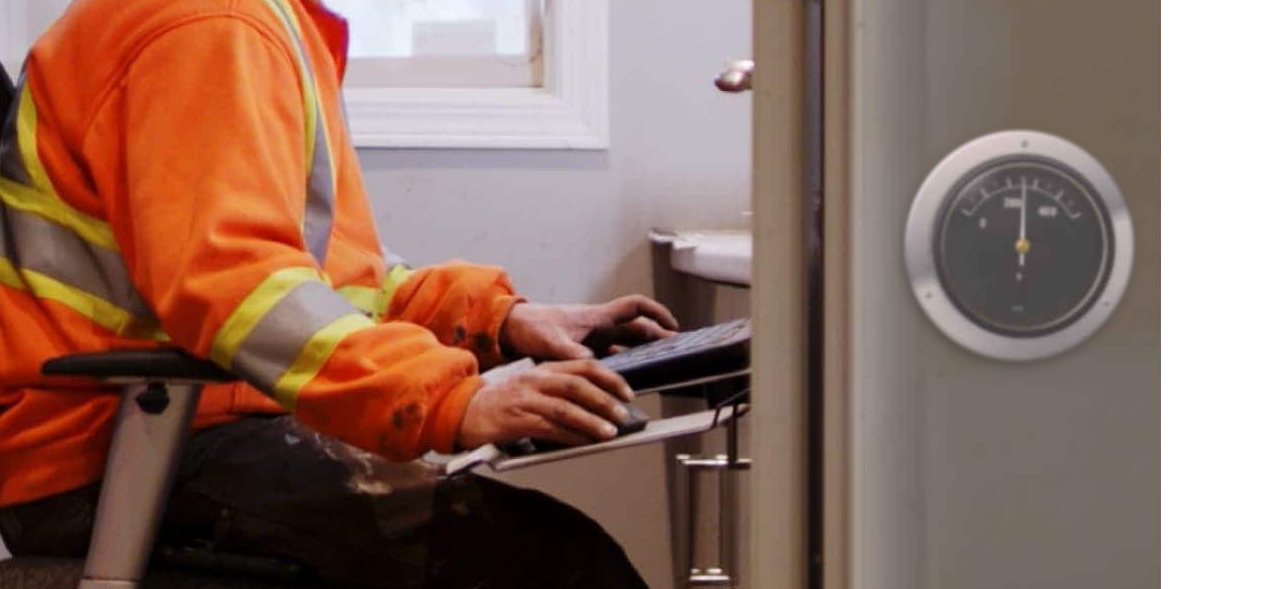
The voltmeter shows 250V
